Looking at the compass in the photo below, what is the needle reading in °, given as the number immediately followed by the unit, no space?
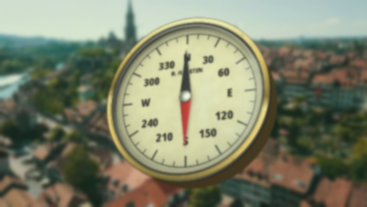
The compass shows 180°
